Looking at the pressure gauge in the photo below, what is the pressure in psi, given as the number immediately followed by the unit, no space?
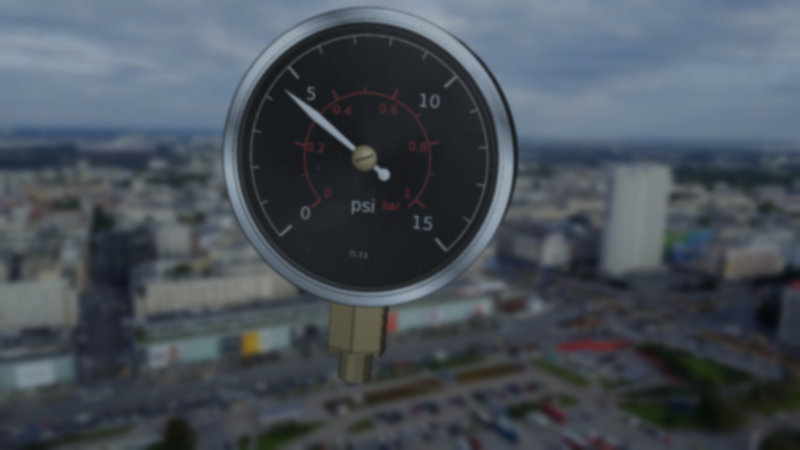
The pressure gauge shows 4.5psi
